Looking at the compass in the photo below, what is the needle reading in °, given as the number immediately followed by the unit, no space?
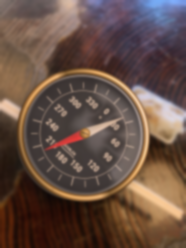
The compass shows 202.5°
